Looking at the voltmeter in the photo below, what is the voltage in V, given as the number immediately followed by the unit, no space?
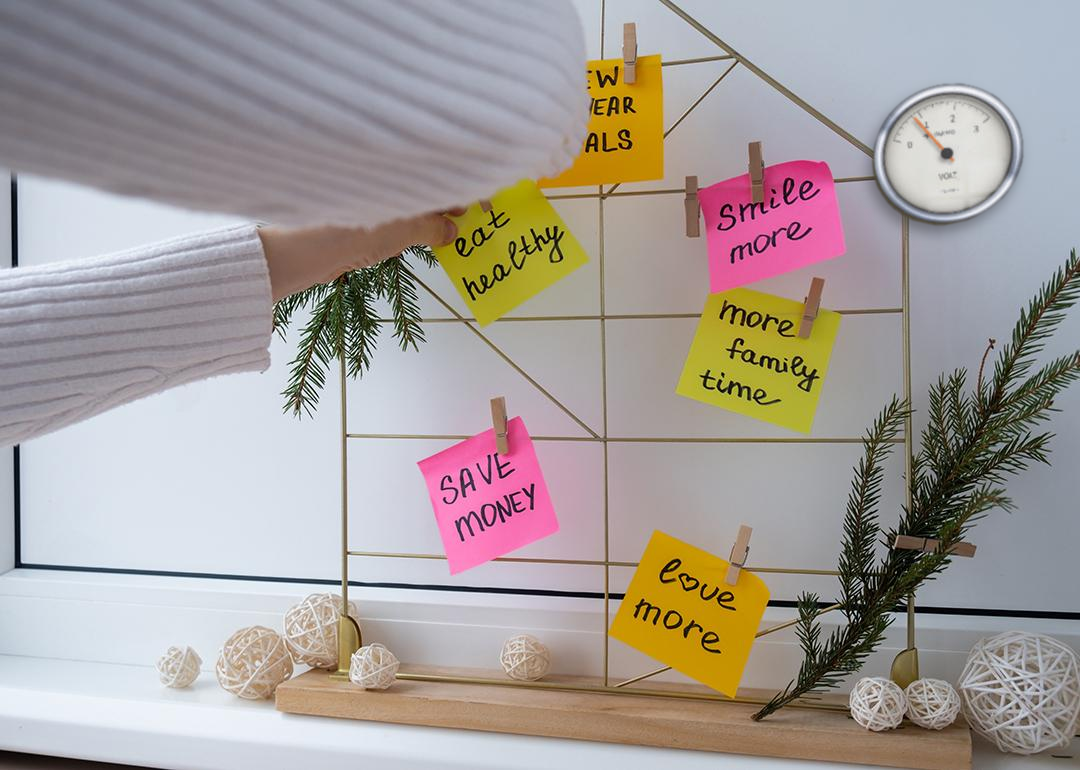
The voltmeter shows 0.8V
